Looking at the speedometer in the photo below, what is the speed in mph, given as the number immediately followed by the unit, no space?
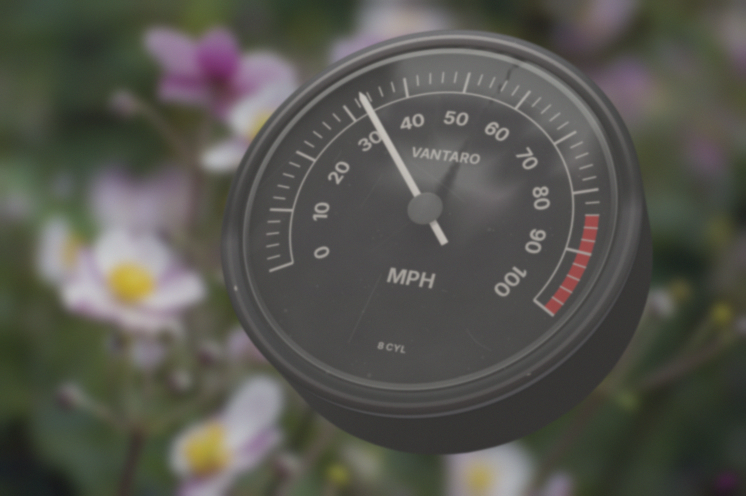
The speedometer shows 33mph
